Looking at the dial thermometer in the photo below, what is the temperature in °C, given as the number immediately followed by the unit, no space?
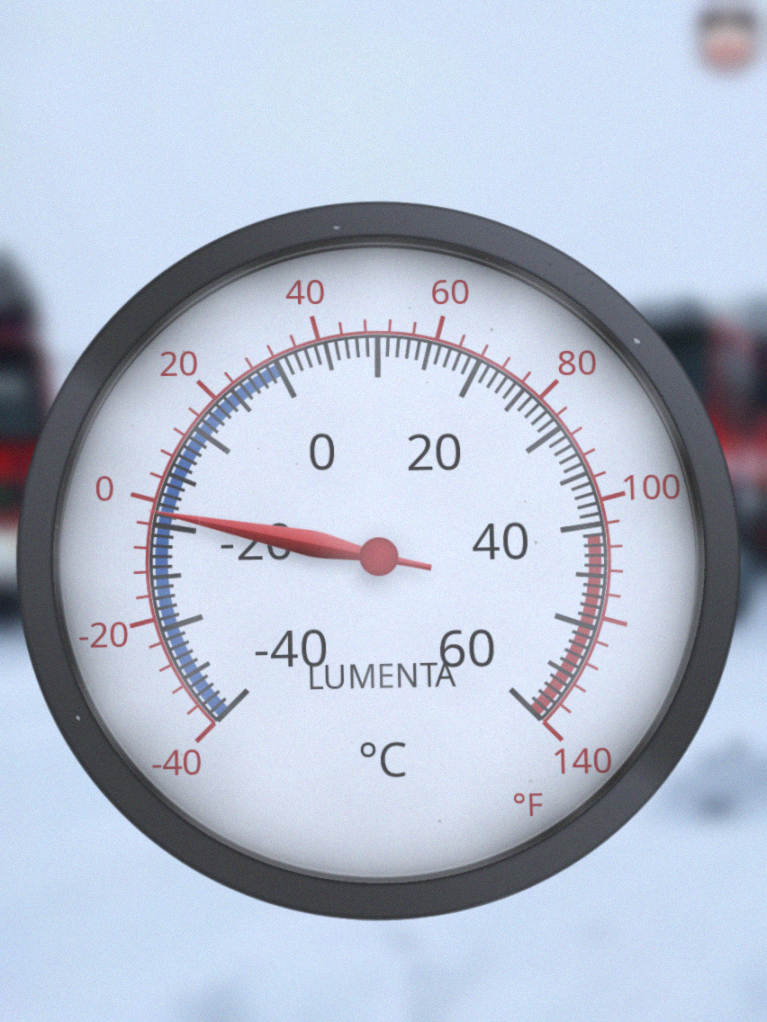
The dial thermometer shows -19°C
